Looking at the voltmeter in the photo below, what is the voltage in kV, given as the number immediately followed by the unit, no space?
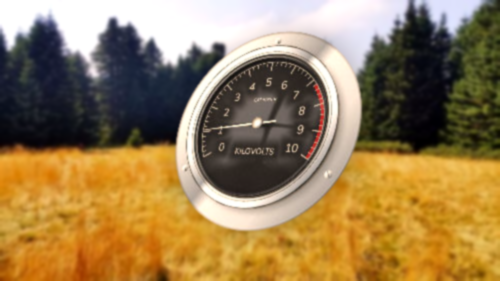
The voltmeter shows 1kV
